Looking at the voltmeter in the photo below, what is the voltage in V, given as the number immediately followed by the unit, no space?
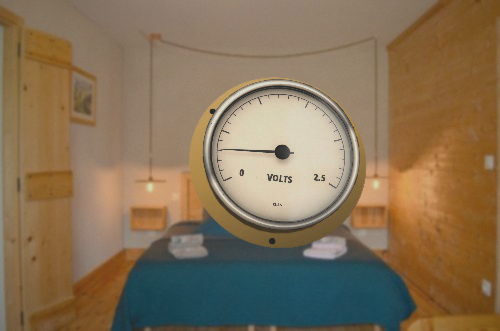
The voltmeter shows 0.3V
